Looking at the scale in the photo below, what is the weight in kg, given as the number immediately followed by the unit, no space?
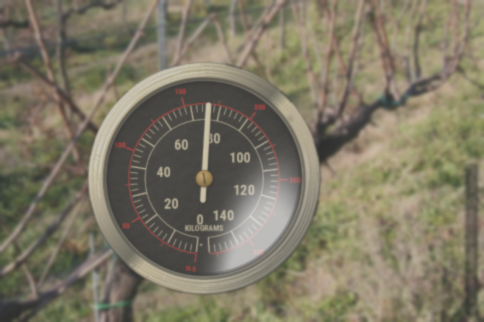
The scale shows 76kg
